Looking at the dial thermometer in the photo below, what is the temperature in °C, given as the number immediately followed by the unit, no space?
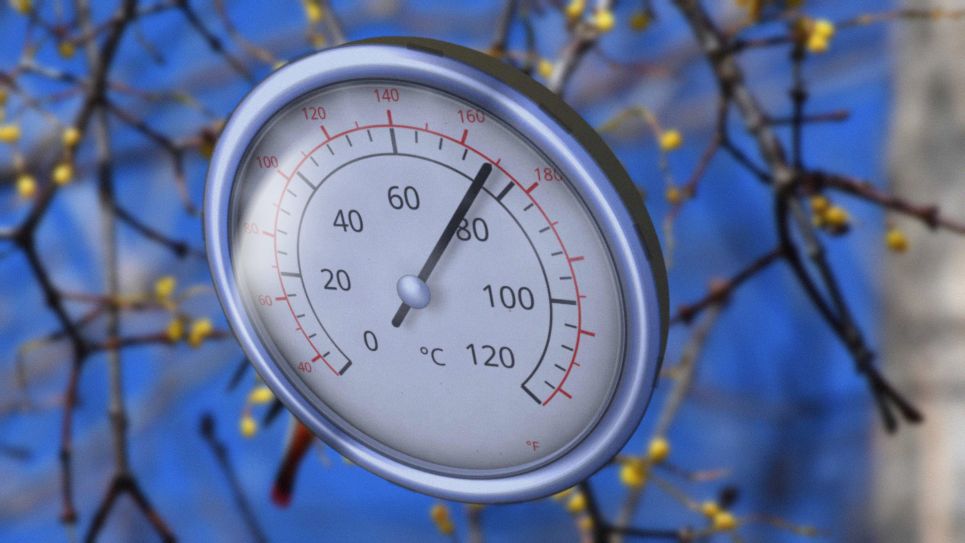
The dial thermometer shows 76°C
